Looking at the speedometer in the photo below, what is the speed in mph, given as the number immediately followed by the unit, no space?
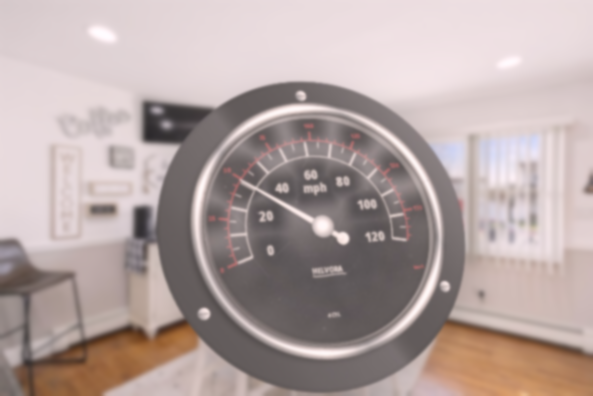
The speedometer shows 30mph
